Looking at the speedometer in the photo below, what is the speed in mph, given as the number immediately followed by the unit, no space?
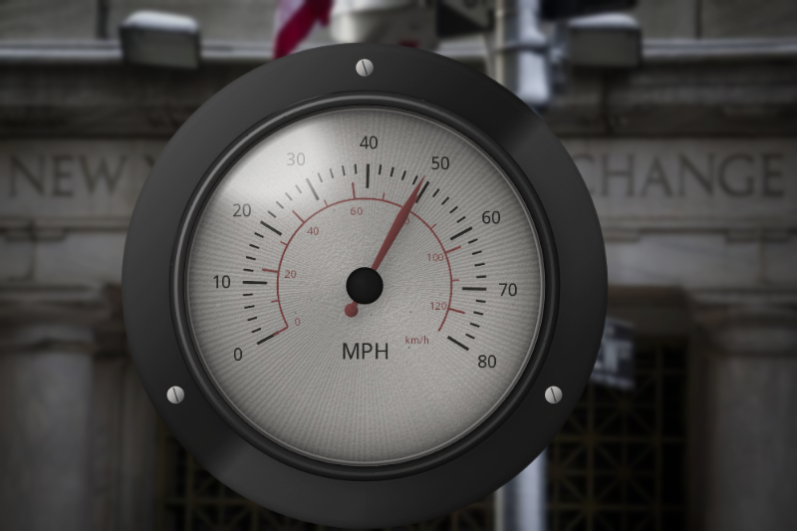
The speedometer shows 49mph
